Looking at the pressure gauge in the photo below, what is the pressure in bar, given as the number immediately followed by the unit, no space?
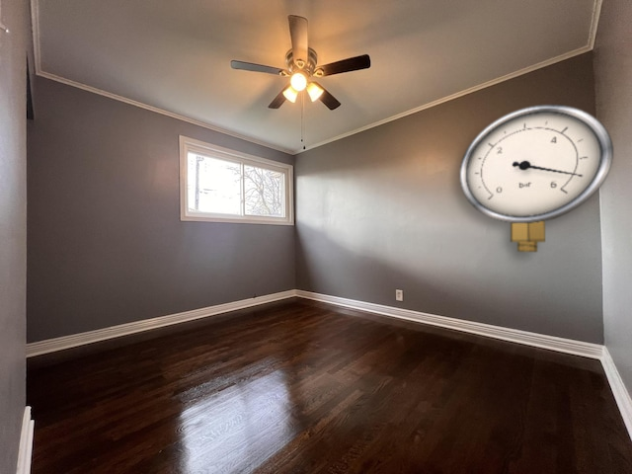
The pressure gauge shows 5.5bar
